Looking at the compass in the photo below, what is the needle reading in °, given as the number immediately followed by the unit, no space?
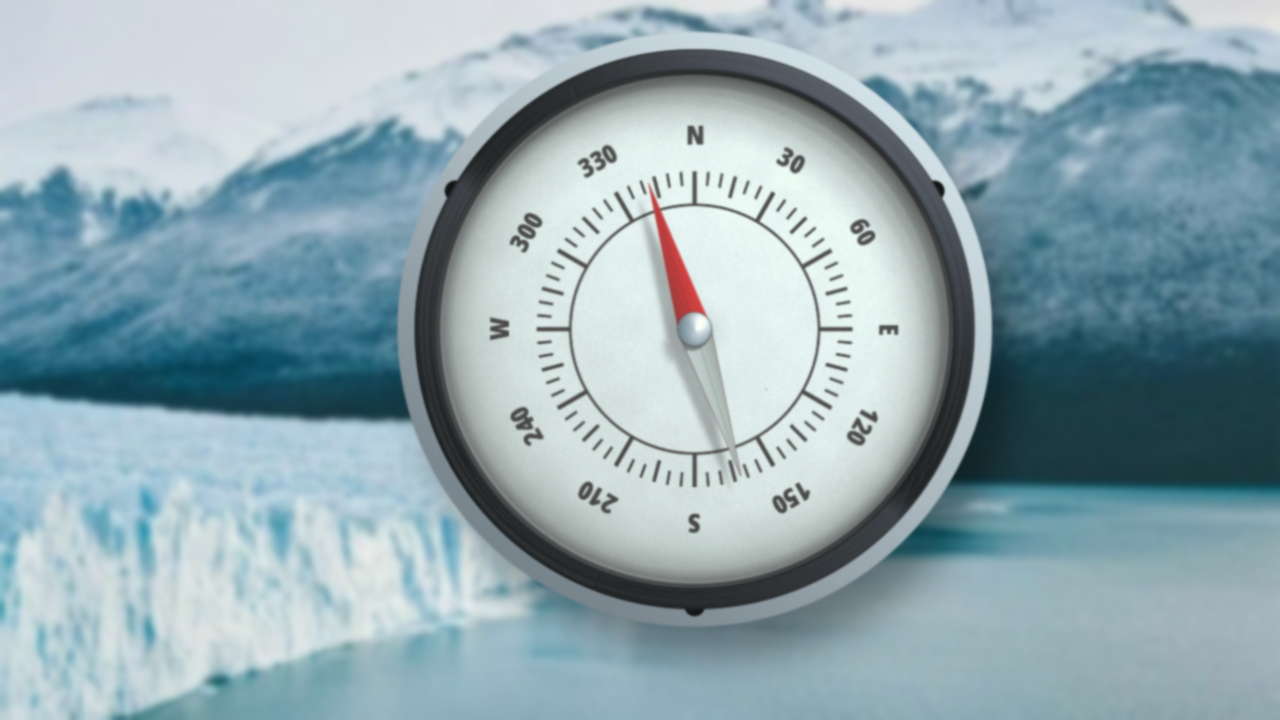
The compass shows 342.5°
